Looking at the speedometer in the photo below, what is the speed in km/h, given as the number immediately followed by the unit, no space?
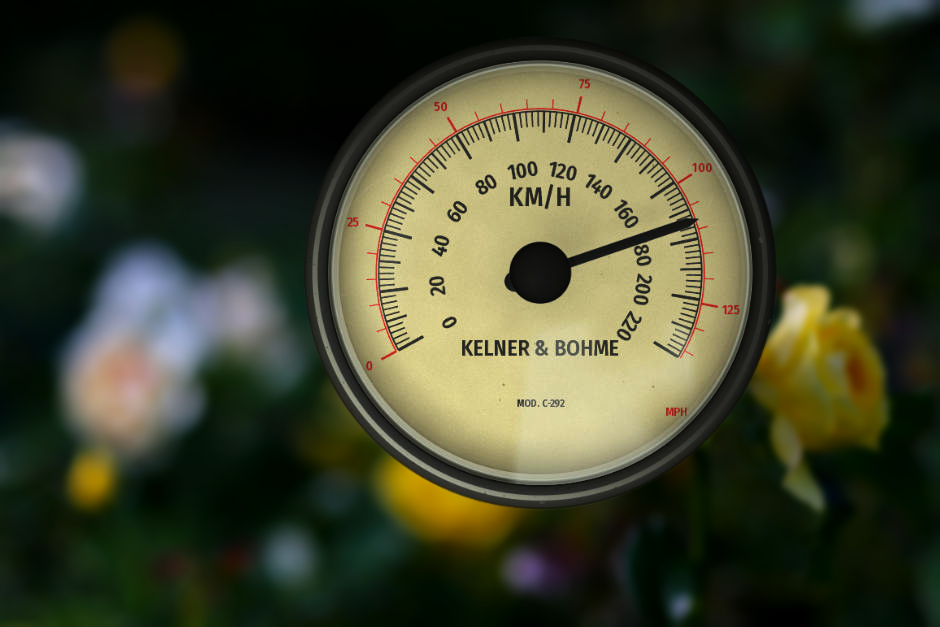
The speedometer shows 174km/h
